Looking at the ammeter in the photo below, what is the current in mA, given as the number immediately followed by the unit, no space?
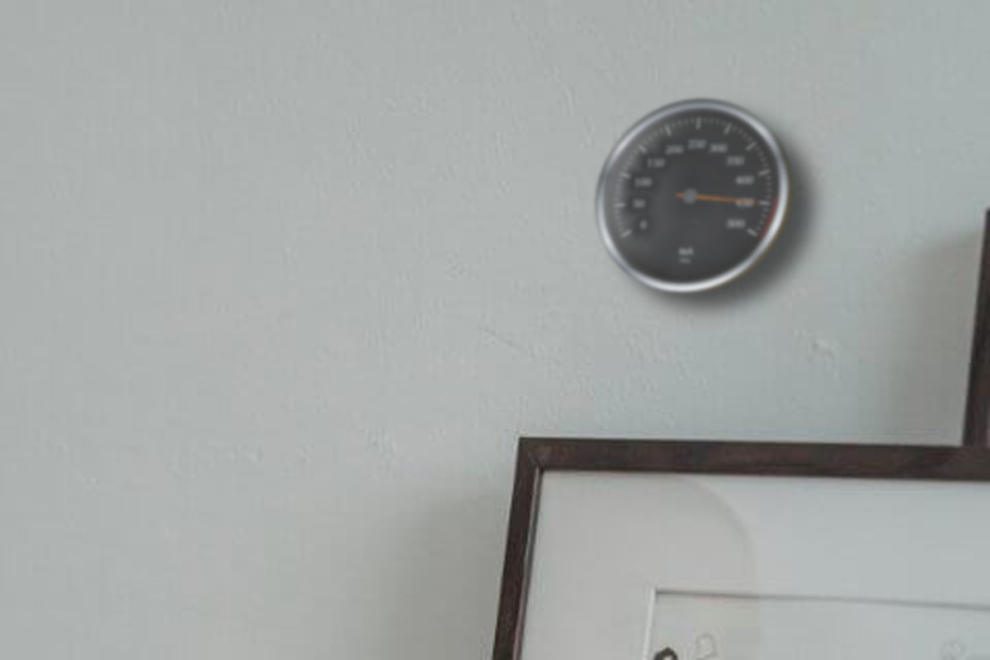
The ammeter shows 450mA
